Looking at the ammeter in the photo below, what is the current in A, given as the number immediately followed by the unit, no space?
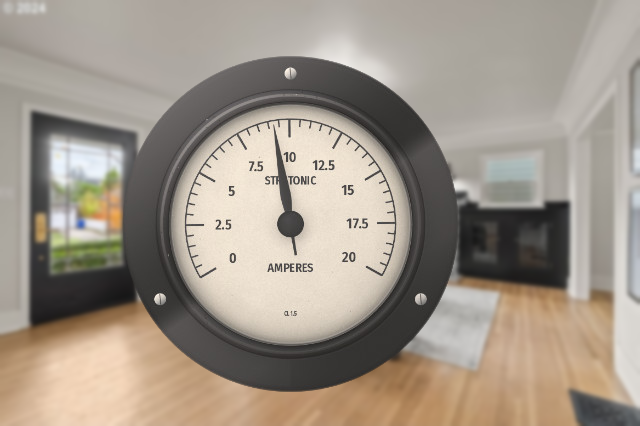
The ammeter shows 9.25A
